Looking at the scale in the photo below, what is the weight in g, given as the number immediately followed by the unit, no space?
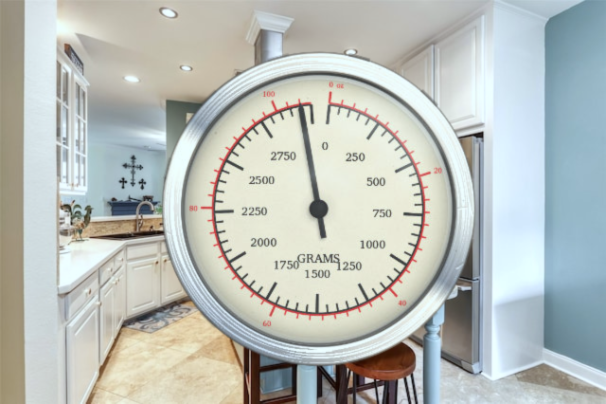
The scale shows 2950g
